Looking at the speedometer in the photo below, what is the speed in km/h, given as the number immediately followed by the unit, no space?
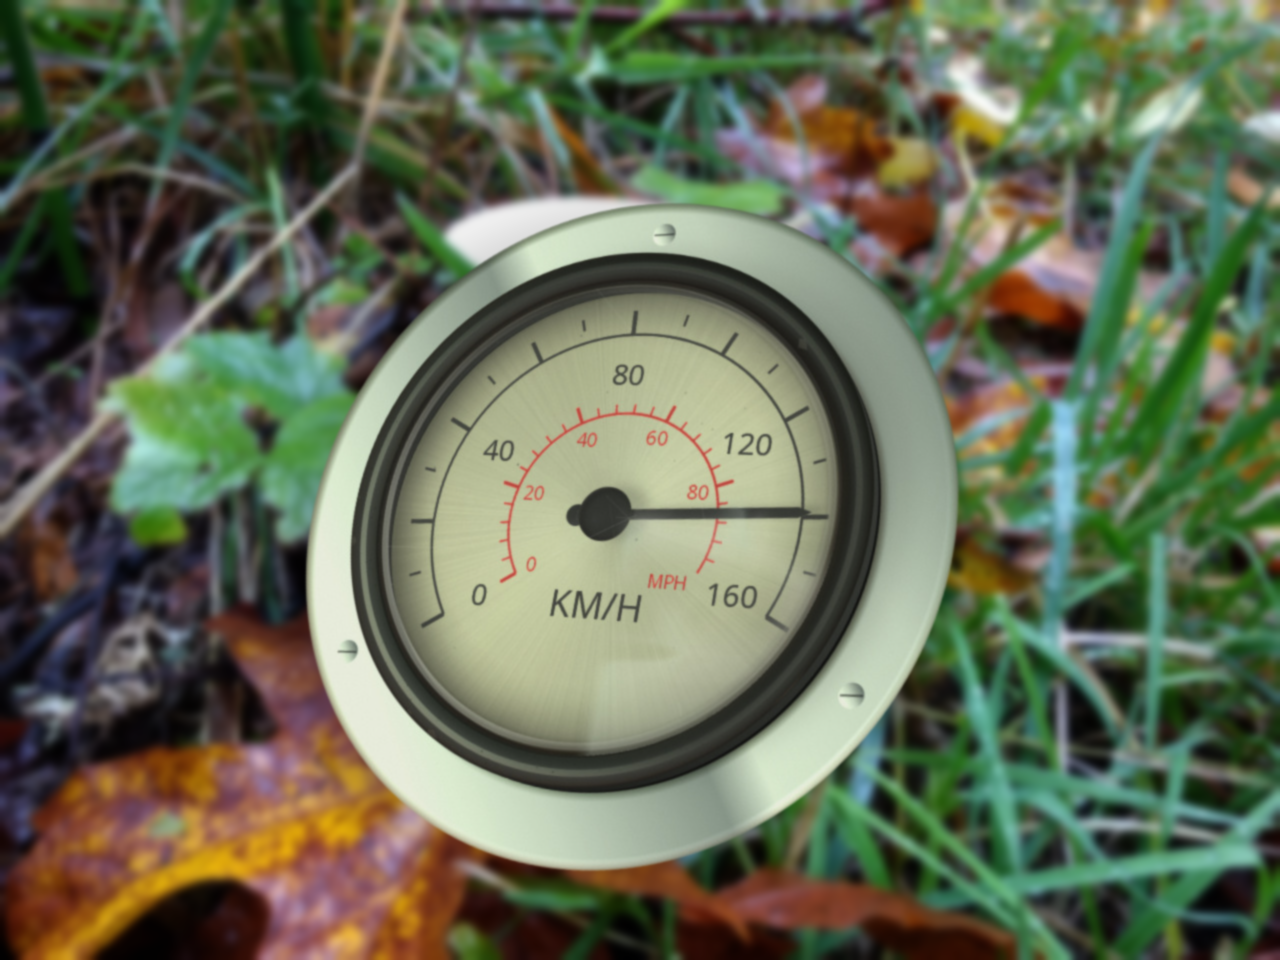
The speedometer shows 140km/h
